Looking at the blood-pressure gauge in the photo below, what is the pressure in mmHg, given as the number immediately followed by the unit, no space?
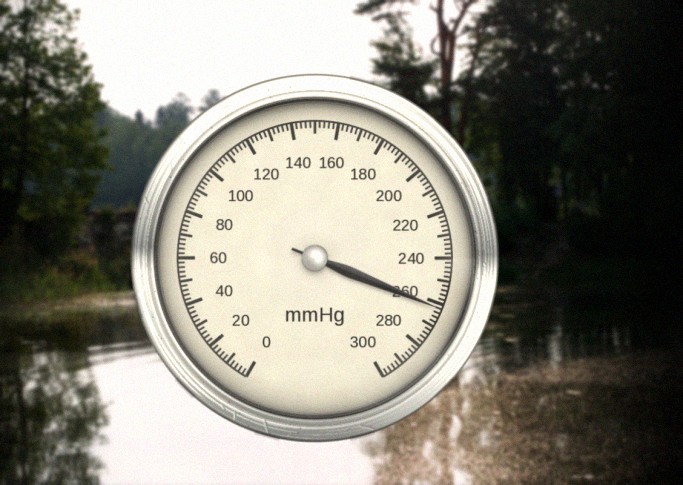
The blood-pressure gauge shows 262mmHg
